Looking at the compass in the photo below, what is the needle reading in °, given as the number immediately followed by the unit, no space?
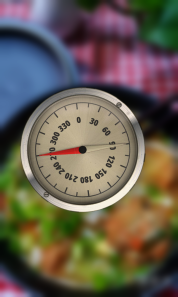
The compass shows 270°
